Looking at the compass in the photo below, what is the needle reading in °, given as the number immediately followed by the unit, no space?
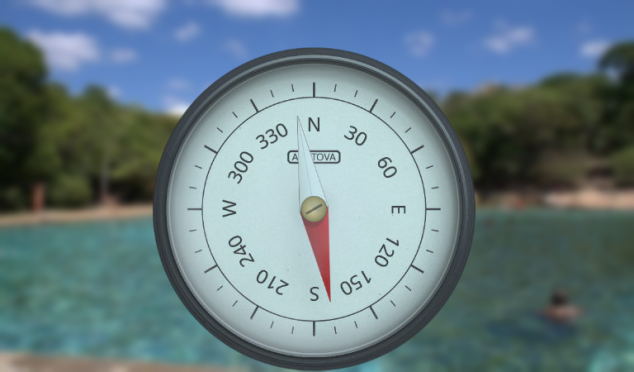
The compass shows 170°
